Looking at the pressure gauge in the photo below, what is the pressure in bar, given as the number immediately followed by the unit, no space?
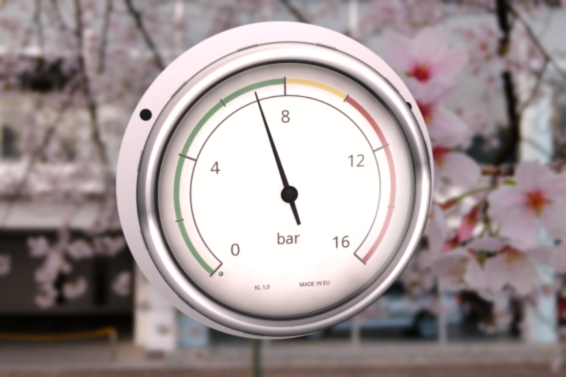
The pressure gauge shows 7bar
